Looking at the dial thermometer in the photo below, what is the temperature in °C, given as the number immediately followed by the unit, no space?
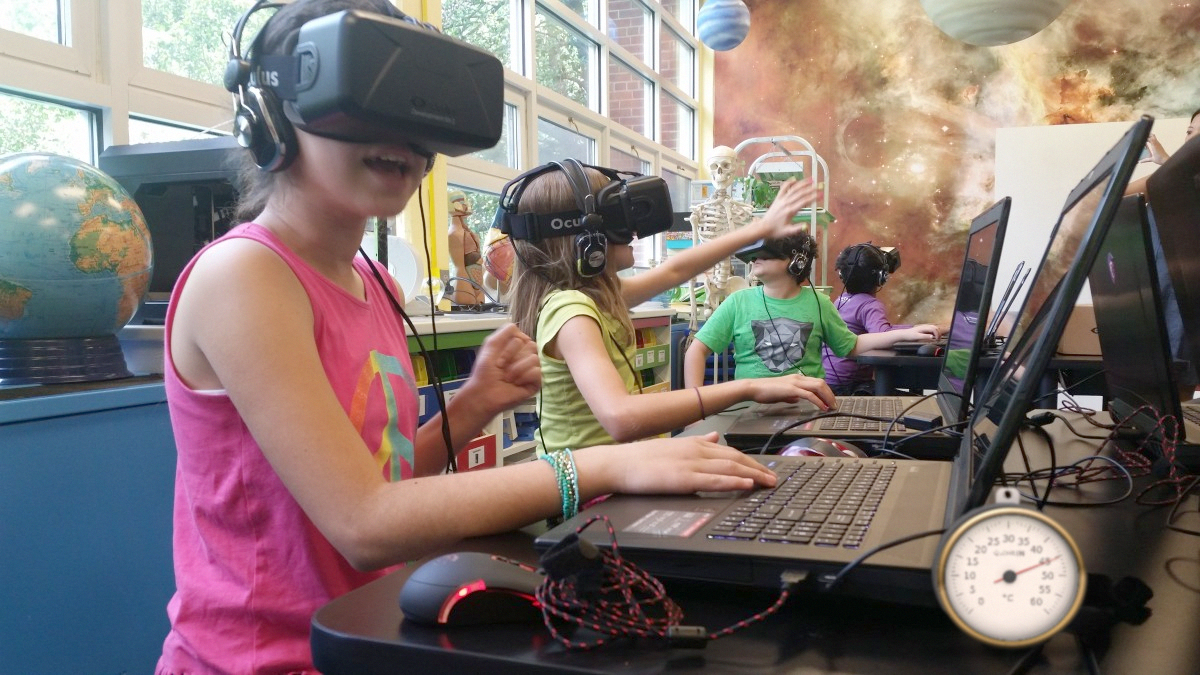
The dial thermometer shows 45°C
